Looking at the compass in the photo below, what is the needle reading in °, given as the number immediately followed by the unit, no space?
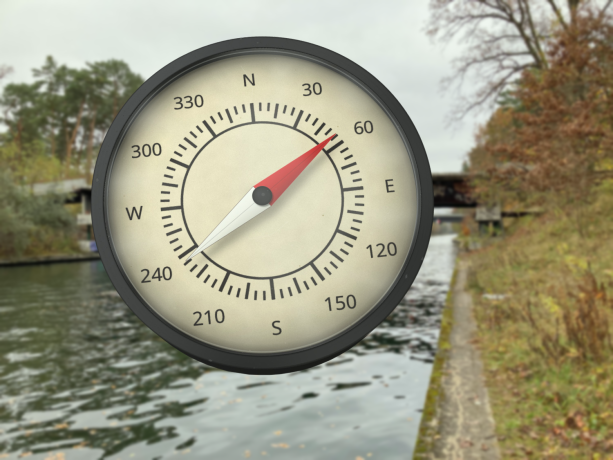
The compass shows 55°
